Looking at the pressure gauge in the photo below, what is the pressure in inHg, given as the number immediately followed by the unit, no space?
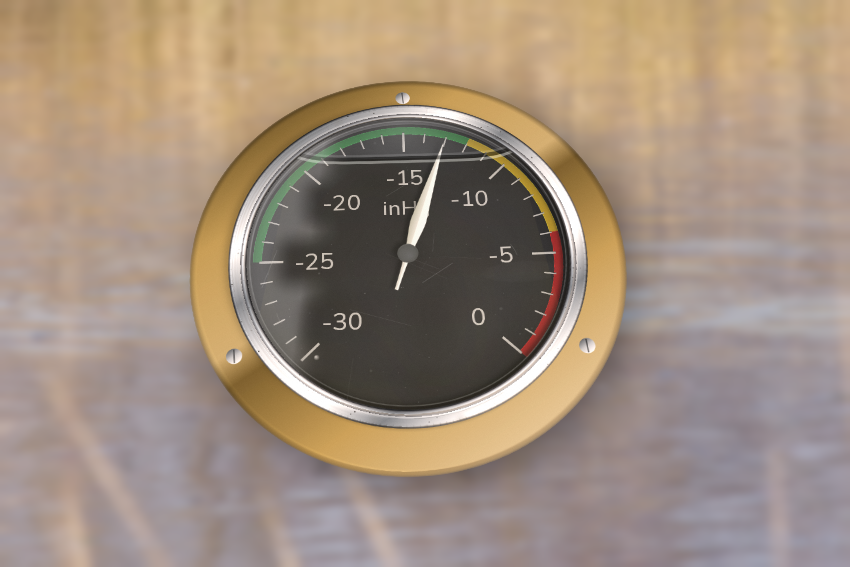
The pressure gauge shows -13inHg
